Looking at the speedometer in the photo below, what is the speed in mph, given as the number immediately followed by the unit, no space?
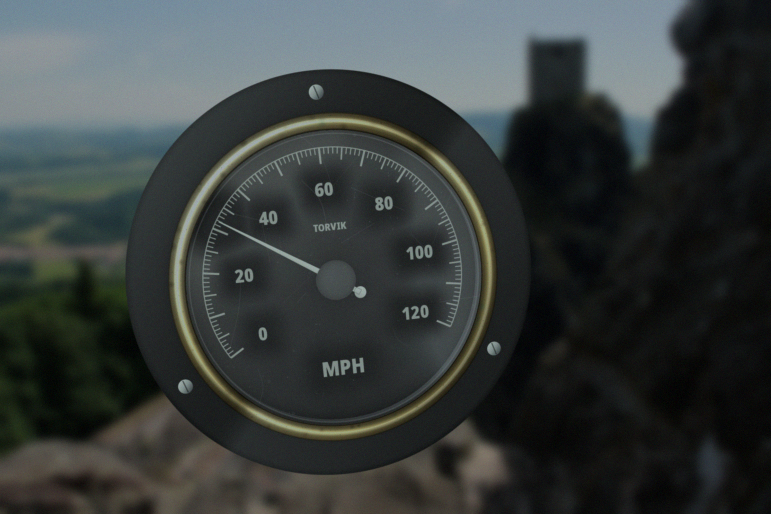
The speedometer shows 32mph
